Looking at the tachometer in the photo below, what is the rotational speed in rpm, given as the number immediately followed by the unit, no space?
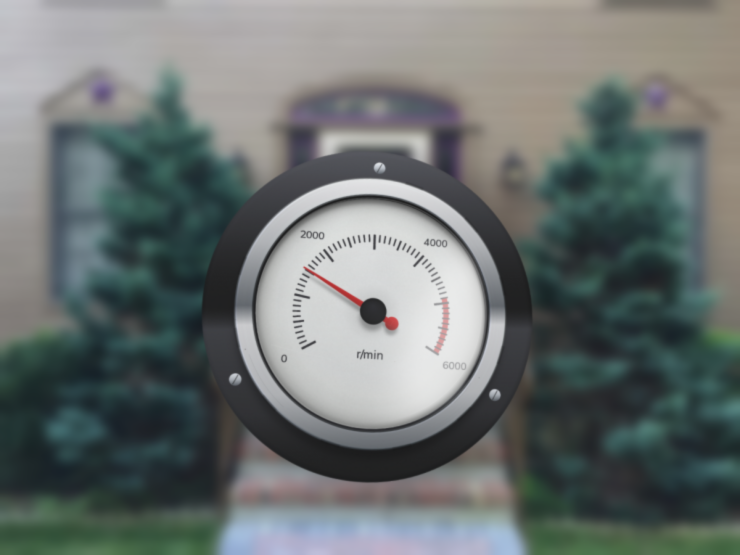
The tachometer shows 1500rpm
